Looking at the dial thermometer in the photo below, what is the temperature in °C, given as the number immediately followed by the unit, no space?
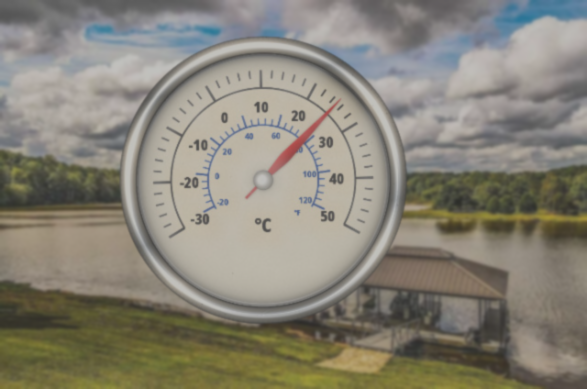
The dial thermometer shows 25°C
